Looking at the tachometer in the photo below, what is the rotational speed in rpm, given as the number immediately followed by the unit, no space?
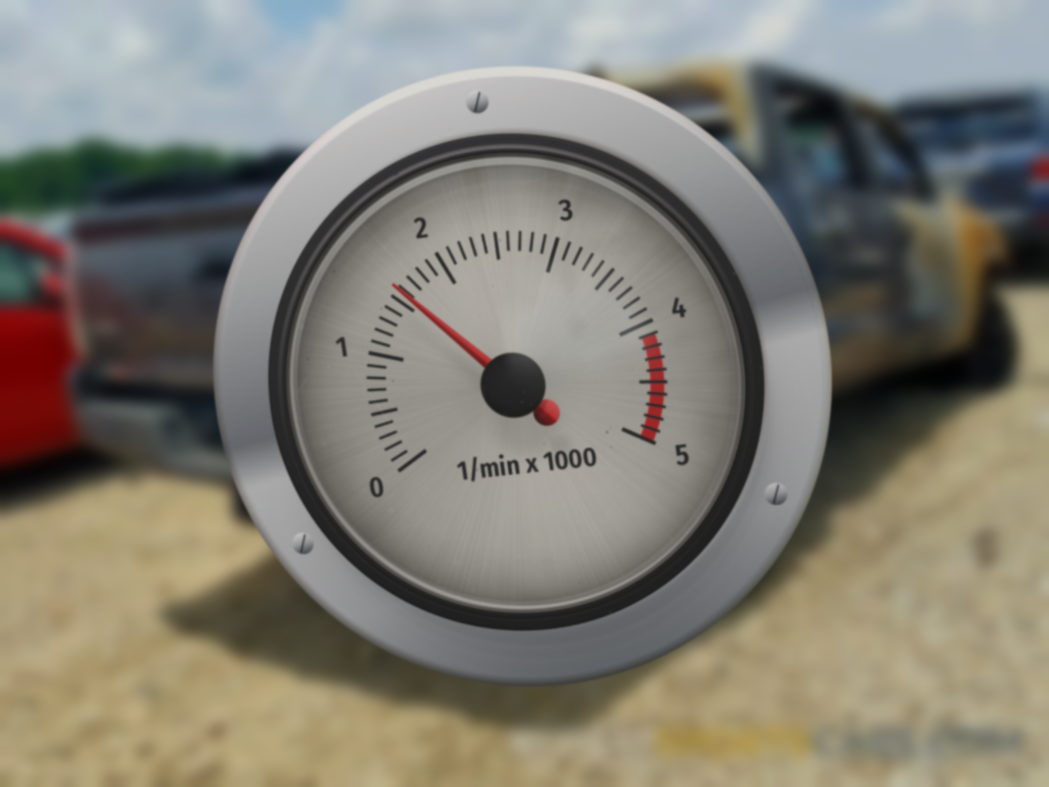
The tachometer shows 1600rpm
